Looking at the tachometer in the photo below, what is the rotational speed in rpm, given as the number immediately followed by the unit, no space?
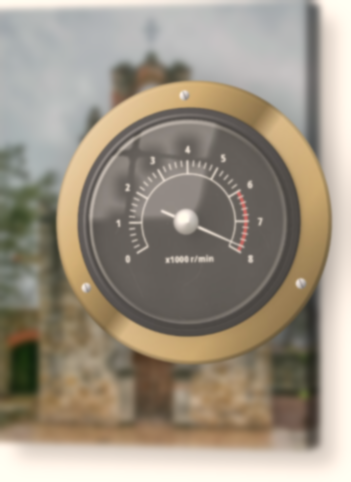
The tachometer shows 7800rpm
